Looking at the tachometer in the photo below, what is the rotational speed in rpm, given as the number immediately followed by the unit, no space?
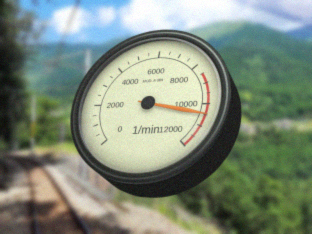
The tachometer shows 10500rpm
